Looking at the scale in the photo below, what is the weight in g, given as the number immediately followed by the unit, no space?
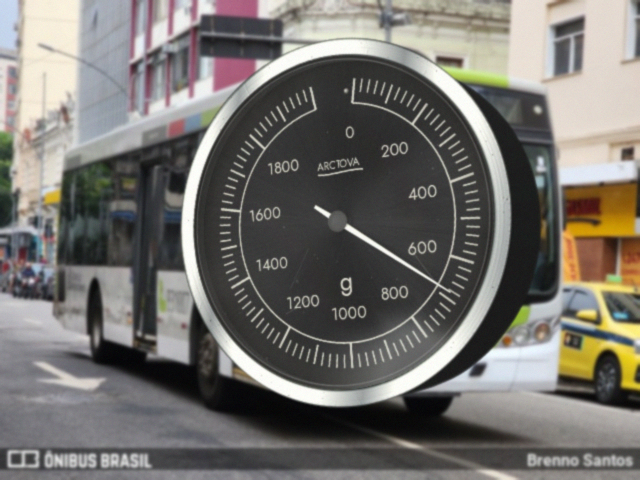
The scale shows 680g
